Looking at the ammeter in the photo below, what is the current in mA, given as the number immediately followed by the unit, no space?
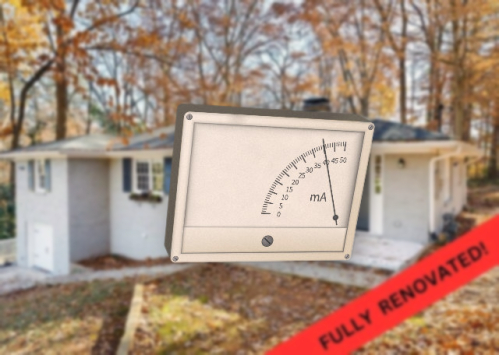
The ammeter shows 40mA
